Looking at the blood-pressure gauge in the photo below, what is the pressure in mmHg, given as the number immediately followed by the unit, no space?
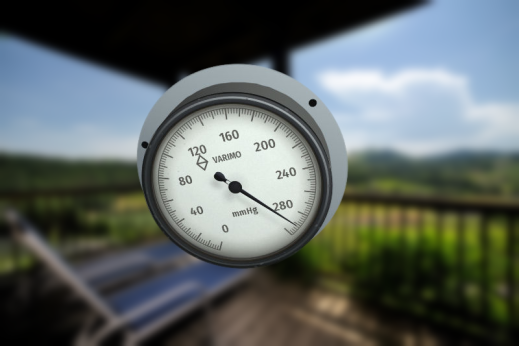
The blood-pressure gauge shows 290mmHg
